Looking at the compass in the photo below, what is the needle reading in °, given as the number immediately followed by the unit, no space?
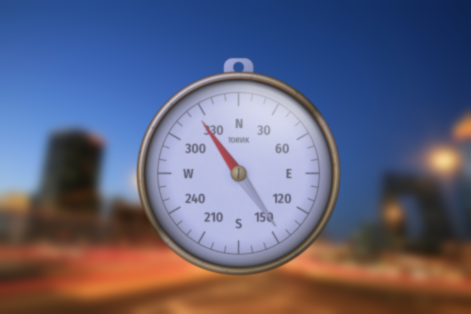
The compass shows 325°
